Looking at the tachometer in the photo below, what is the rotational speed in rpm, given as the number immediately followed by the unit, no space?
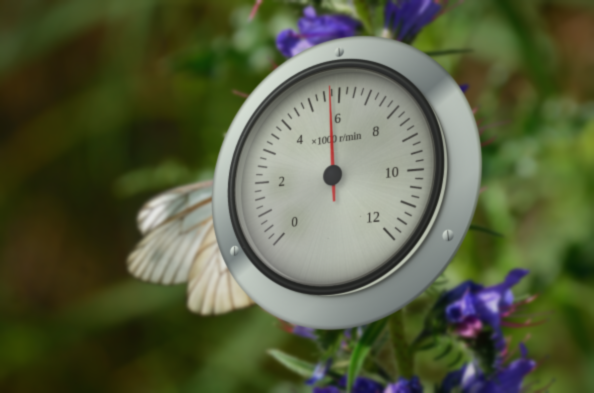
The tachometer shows 5750rpm
